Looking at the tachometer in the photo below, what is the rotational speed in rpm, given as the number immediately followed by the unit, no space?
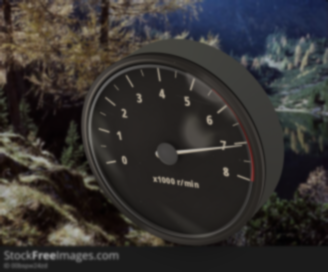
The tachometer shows 7000rpm
